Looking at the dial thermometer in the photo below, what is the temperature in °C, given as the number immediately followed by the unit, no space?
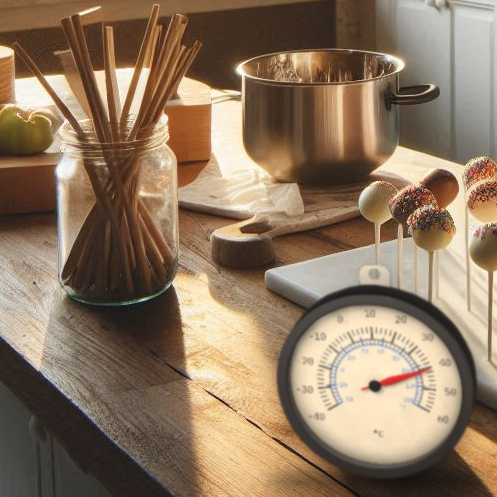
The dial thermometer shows 40°C
